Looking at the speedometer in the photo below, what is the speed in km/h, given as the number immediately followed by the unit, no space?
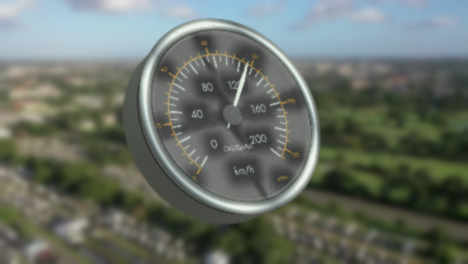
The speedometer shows 125km/h
